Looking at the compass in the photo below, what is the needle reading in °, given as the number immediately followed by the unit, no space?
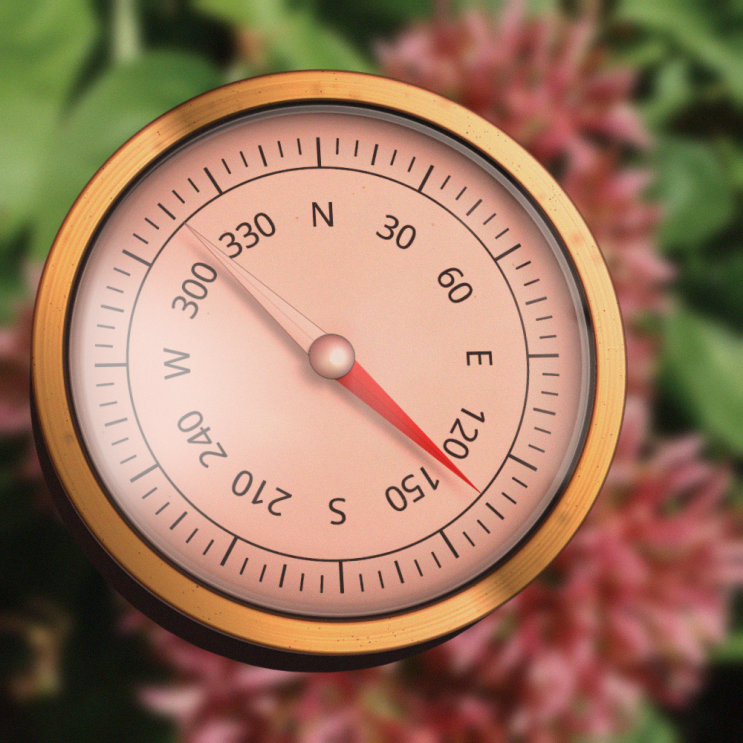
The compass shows 135°
